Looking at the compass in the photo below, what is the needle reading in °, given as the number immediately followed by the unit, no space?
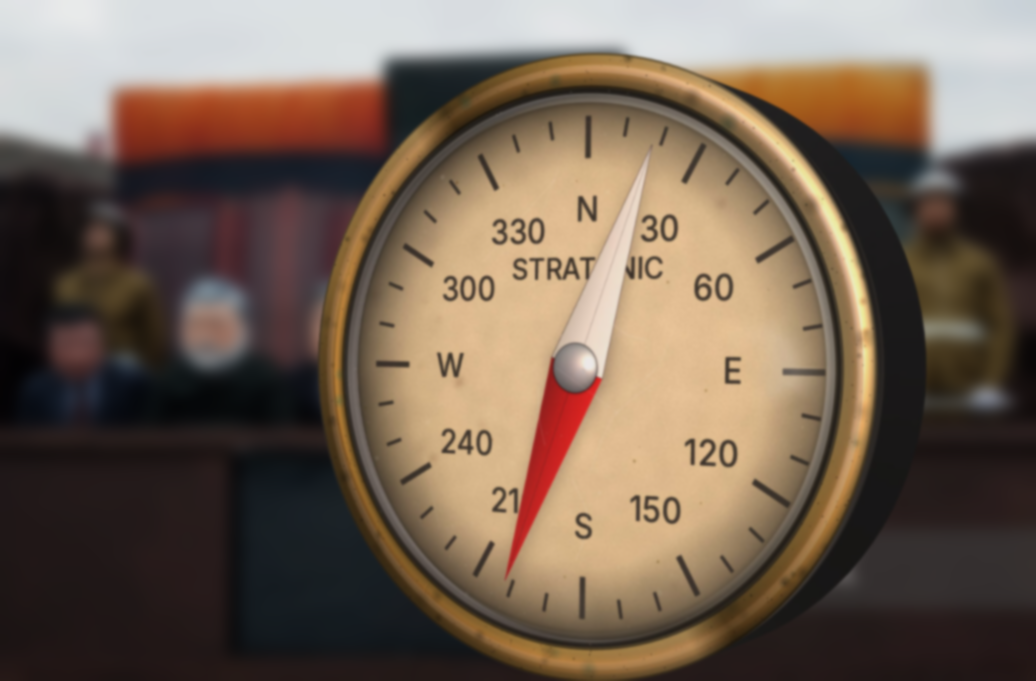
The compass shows 200°
